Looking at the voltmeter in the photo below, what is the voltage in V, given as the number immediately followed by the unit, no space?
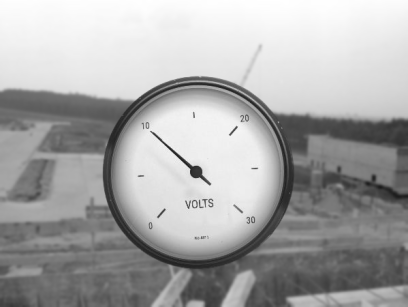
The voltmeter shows 10V
